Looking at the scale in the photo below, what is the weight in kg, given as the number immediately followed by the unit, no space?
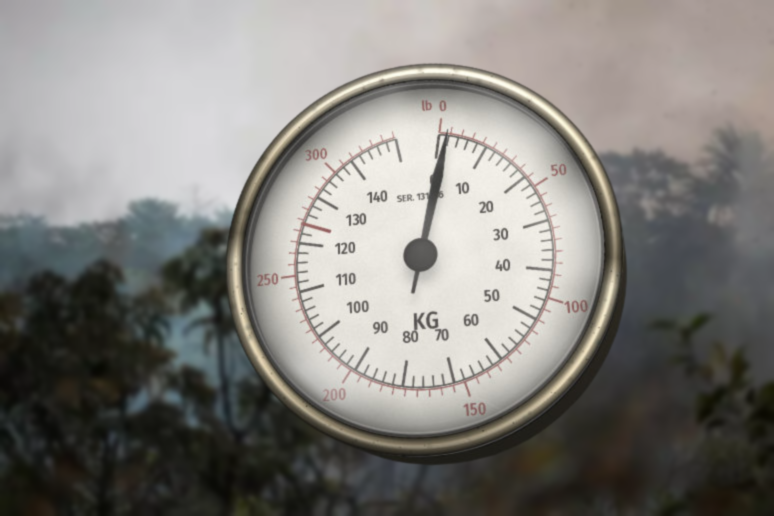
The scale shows 2kg
